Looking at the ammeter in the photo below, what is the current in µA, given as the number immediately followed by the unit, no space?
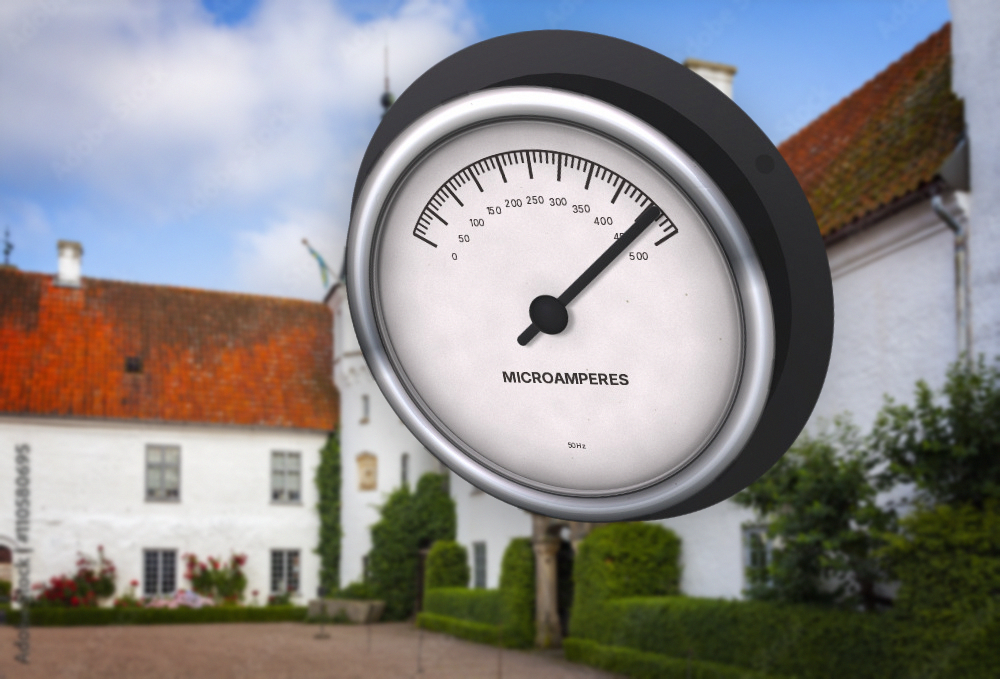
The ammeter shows 460µA
